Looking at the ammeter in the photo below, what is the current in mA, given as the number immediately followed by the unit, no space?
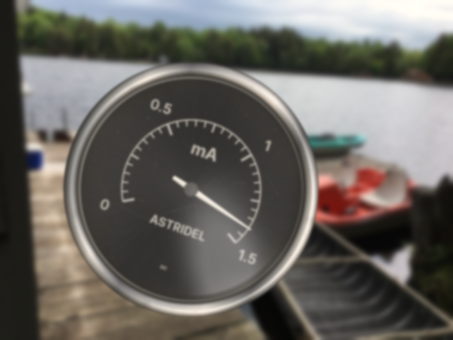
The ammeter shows 1.4mA
